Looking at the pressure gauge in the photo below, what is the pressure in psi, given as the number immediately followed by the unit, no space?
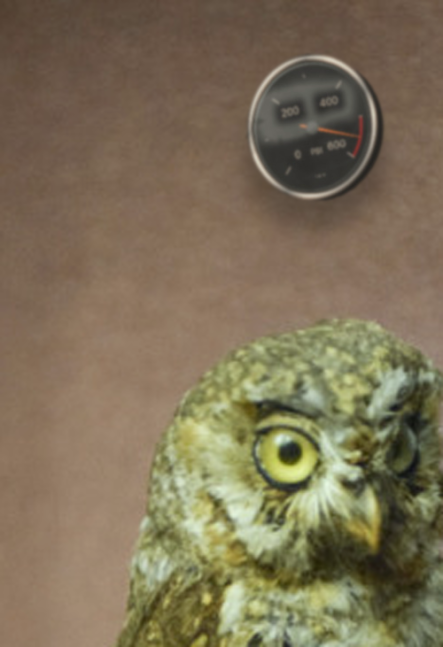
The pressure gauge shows 550psi
